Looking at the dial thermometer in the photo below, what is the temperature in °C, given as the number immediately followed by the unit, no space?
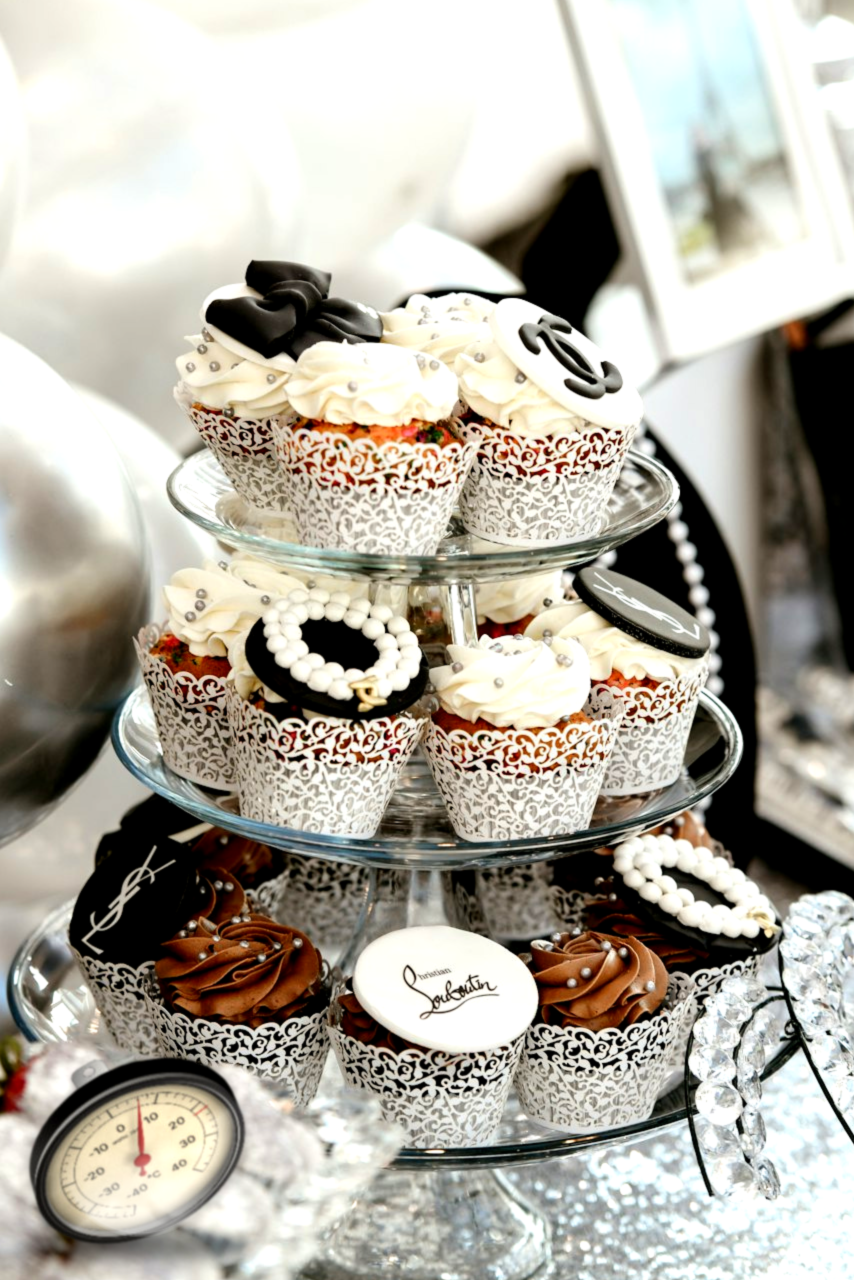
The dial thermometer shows 6°C
